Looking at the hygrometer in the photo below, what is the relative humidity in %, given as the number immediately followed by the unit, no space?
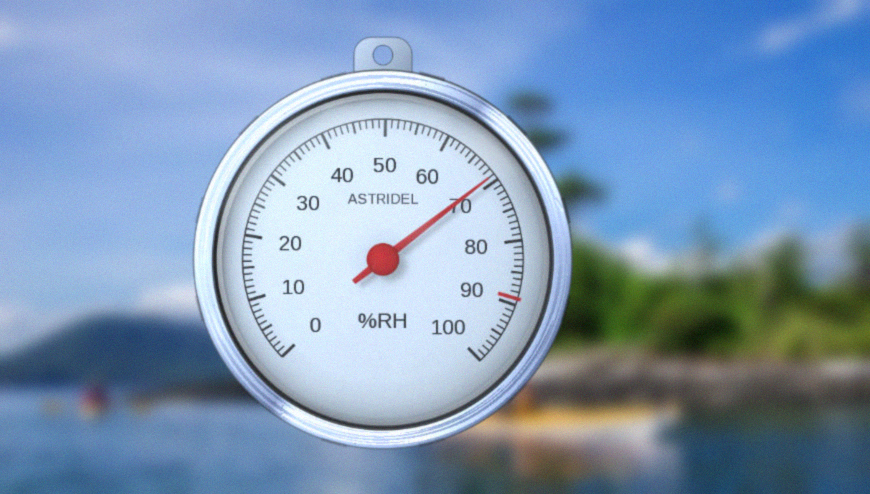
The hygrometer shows 69%
